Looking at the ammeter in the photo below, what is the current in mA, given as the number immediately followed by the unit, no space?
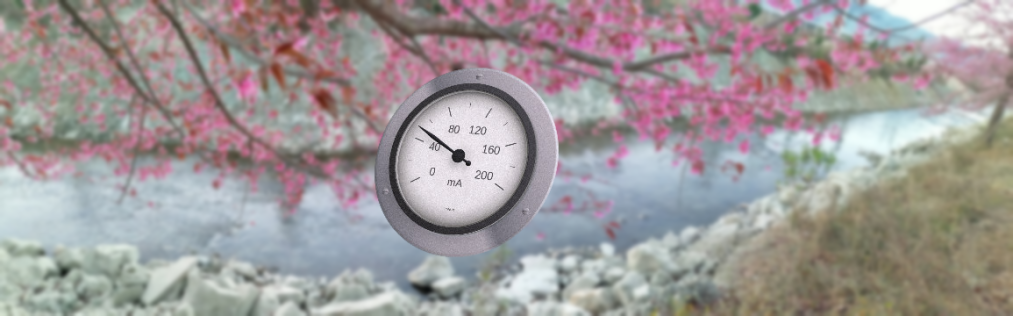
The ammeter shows 50mA
